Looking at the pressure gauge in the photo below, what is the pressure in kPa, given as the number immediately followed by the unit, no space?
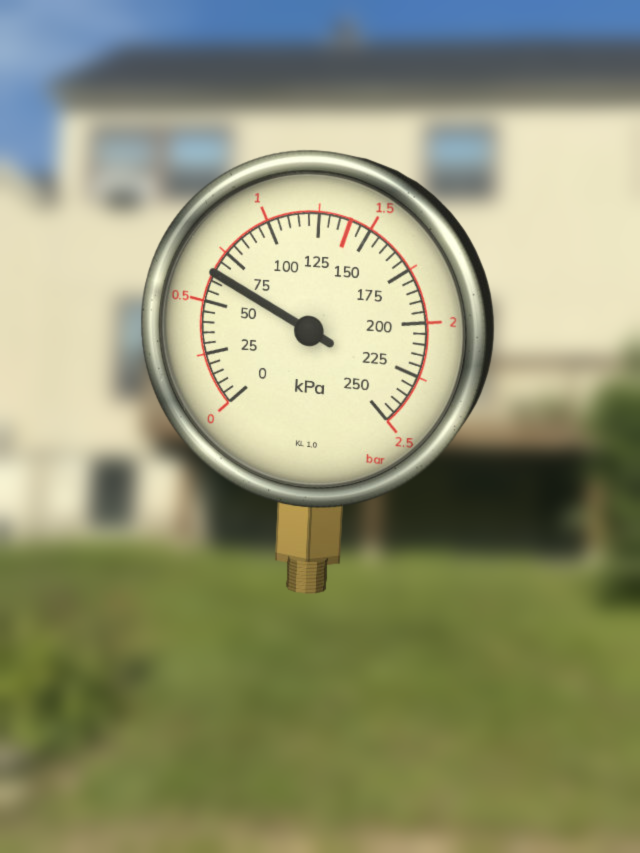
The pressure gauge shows 65kPa
